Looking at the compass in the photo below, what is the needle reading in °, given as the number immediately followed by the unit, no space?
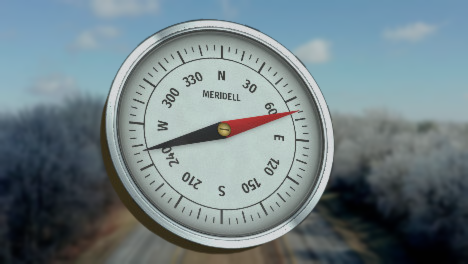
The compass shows 70°
